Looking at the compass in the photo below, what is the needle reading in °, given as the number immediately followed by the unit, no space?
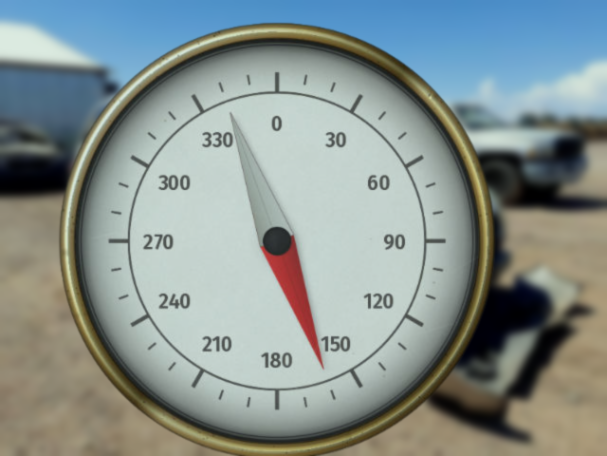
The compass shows 160°
